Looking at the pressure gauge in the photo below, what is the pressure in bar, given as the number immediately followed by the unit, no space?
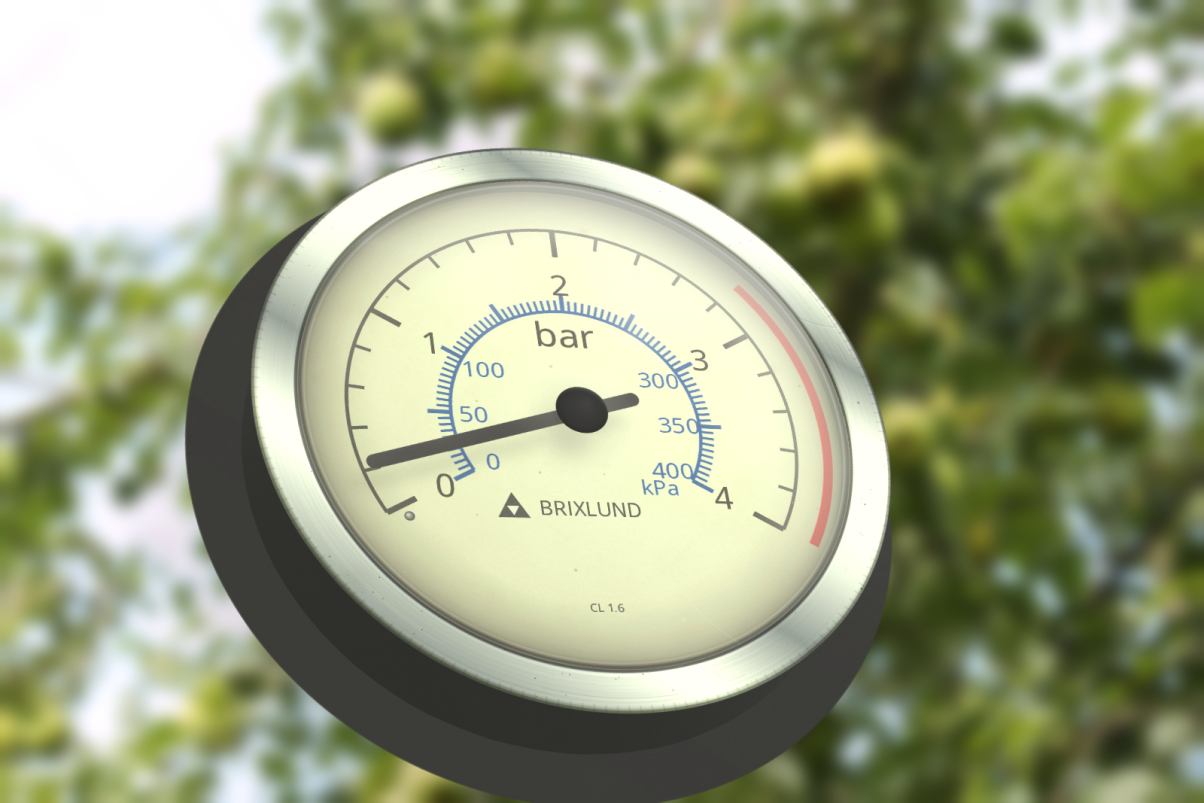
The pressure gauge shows 0.2bar
